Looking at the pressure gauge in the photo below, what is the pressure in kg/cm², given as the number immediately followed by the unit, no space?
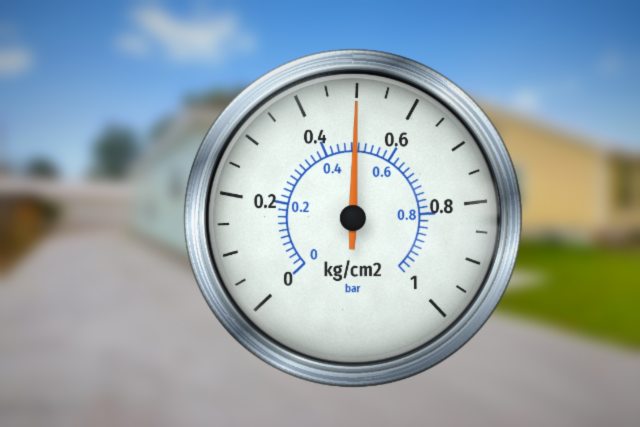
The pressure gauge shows 0.5kg/cm²
